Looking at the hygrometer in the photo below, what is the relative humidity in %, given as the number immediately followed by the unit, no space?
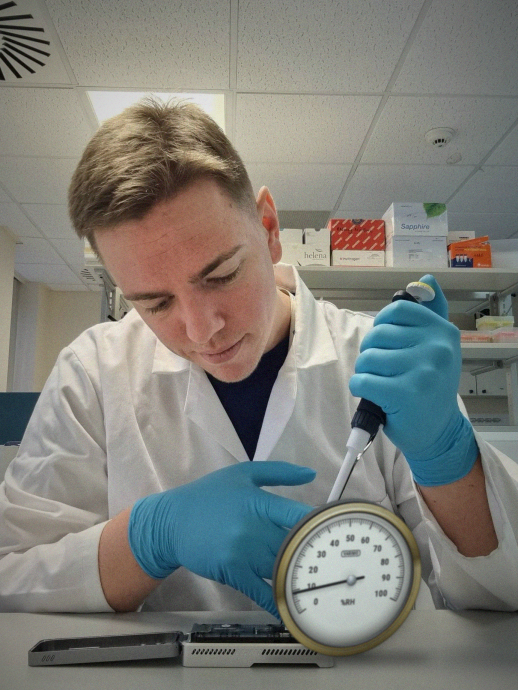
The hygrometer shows 10%
